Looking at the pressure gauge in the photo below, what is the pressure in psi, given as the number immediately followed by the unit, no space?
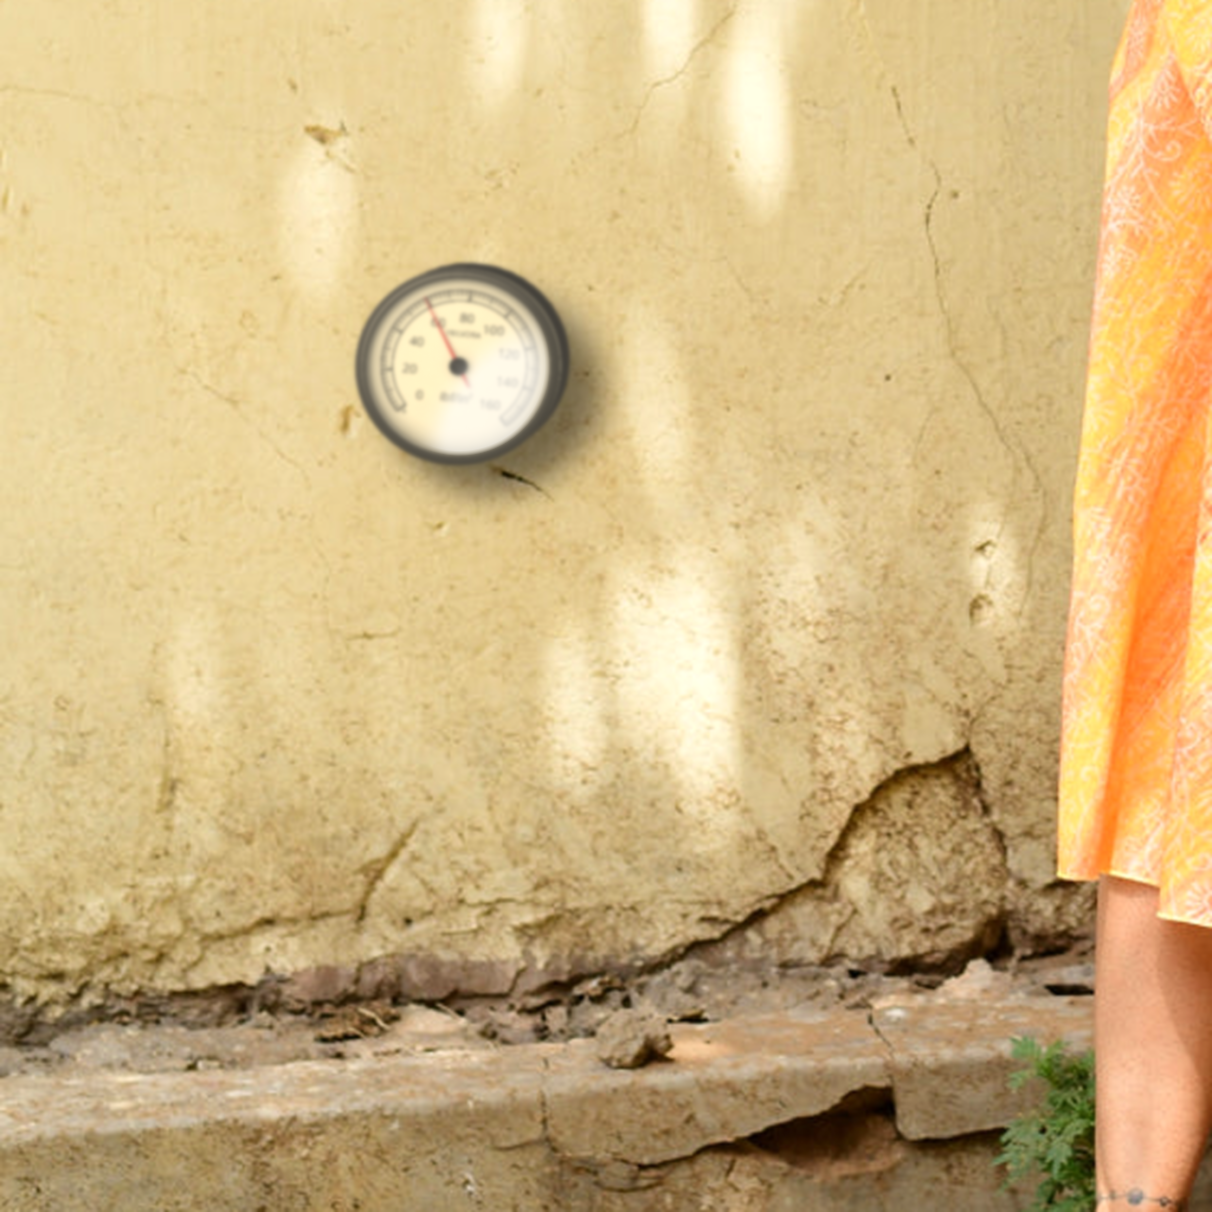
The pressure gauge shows 60psi
